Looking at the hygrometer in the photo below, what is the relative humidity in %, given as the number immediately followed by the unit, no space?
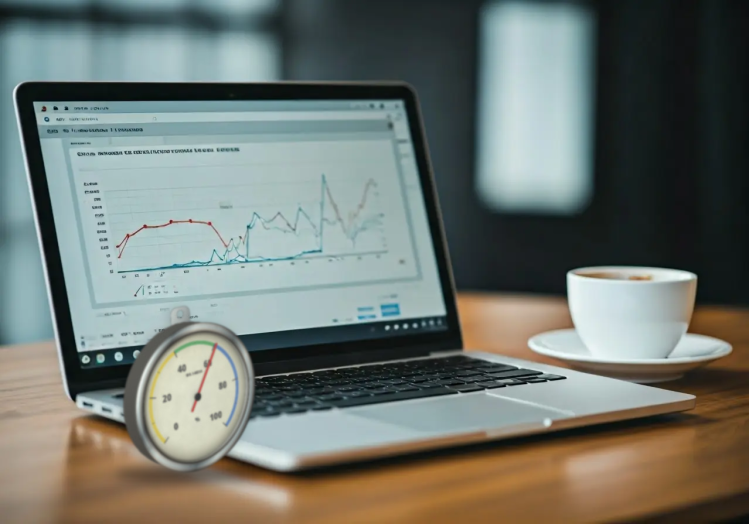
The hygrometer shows 60%
